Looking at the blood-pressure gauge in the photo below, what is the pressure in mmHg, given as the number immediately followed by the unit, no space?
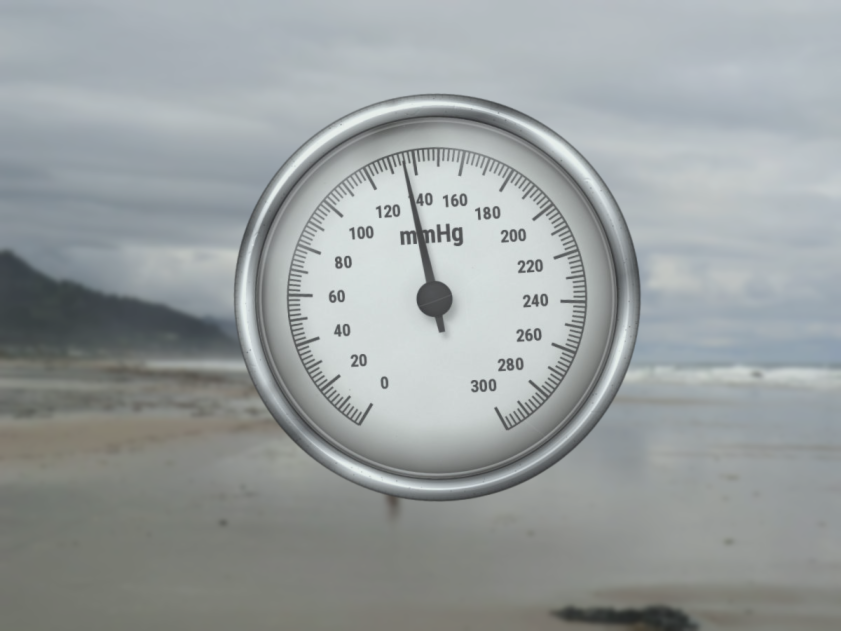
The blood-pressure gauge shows 136mmHg
